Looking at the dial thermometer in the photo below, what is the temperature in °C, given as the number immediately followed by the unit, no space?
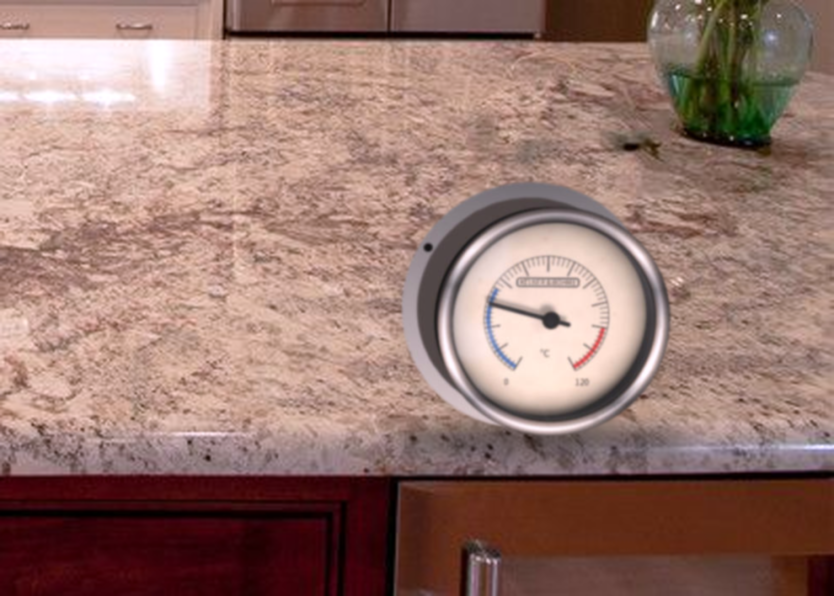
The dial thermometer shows 30°C
